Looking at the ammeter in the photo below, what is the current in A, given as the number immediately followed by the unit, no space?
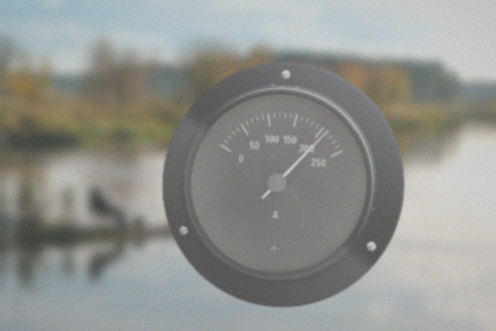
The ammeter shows 210A
